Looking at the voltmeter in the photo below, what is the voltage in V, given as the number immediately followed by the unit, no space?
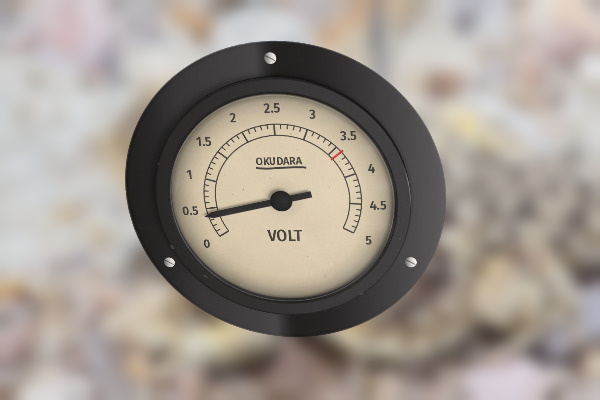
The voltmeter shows 0.4V
